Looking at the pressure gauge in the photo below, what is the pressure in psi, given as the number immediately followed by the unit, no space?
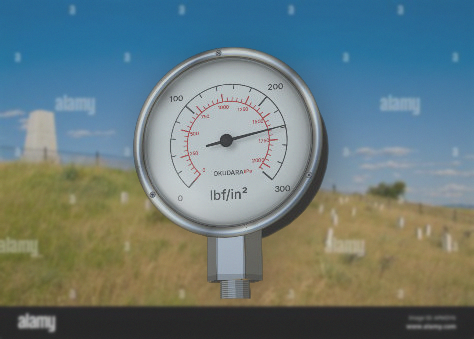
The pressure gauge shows 240psi
